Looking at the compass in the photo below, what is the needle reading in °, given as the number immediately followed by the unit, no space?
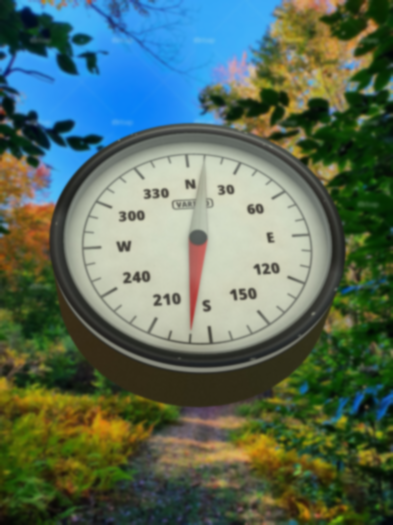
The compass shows 190°
